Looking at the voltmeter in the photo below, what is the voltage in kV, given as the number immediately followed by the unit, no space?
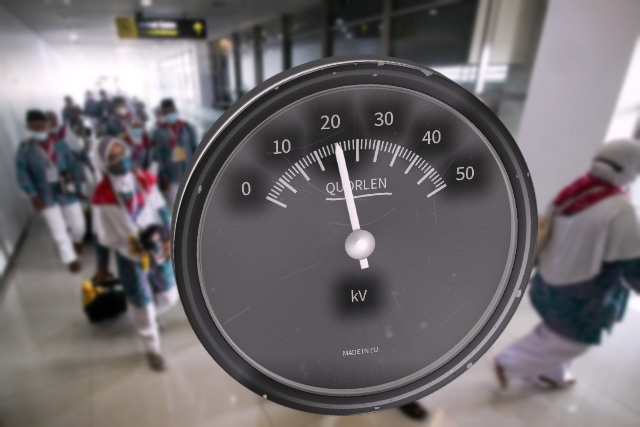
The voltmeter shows 20kV
